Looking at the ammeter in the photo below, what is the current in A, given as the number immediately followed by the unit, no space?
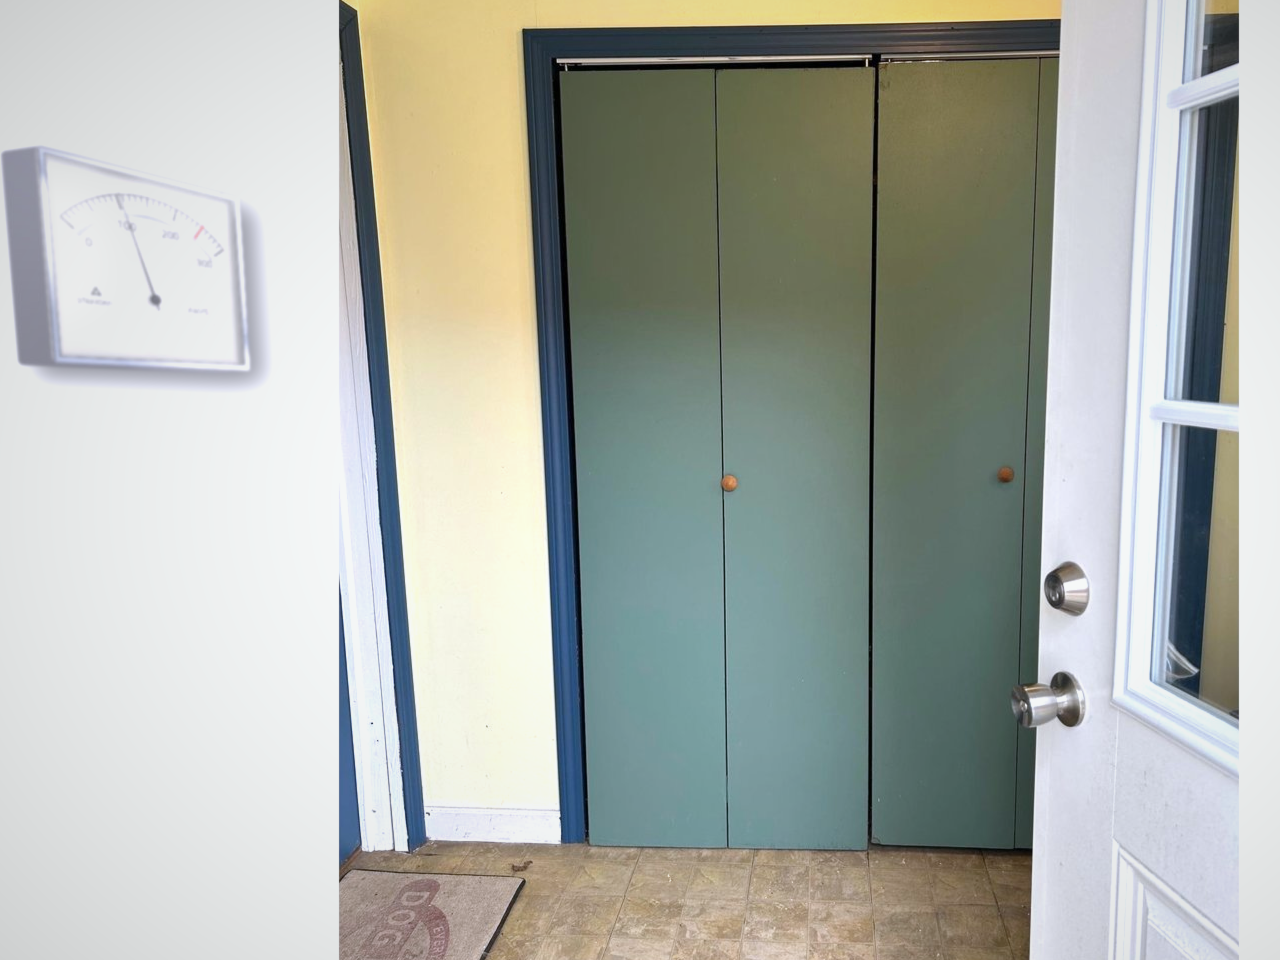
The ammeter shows 100A
